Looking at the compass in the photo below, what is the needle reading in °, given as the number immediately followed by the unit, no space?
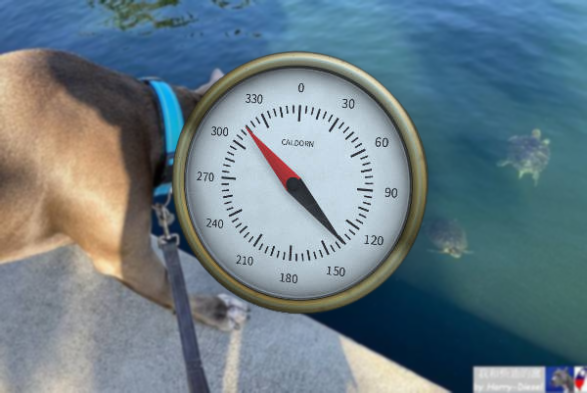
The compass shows 315°
